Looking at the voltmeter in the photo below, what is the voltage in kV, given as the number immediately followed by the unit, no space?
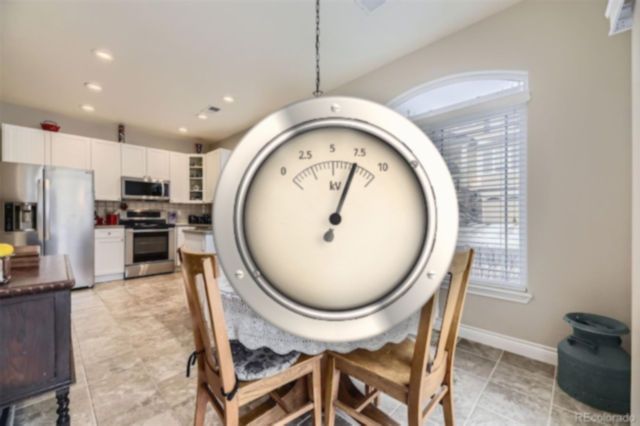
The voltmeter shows 7.5kV
